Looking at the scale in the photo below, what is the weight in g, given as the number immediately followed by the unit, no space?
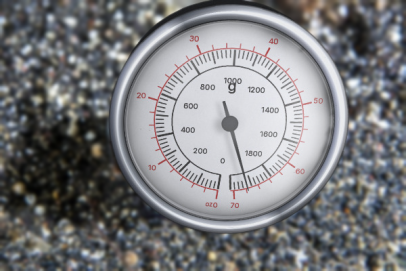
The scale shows 1920g
